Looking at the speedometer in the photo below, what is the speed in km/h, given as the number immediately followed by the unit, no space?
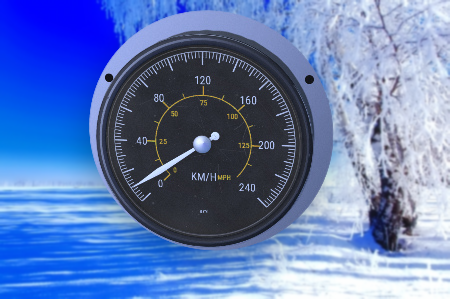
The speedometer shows 10km/h
